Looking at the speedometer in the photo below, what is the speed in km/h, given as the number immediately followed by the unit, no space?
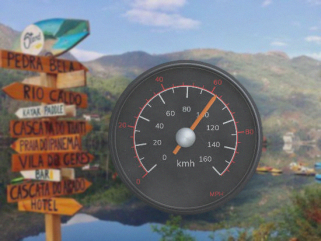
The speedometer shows 100km/h
